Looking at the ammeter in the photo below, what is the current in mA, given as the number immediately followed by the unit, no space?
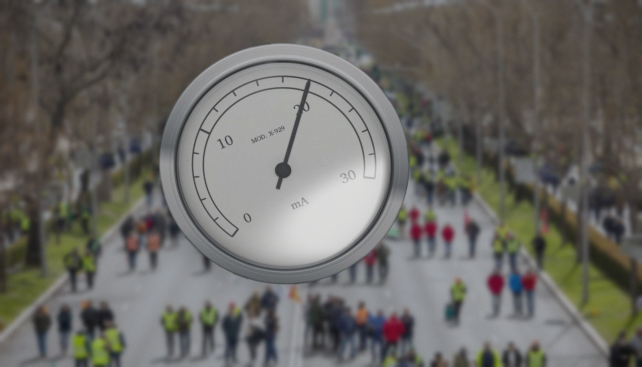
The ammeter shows 20mA
